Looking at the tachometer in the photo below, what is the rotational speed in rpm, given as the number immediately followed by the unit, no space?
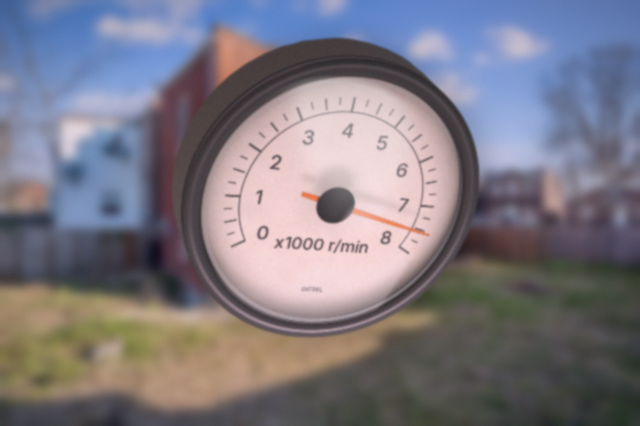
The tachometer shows 7500rpm
